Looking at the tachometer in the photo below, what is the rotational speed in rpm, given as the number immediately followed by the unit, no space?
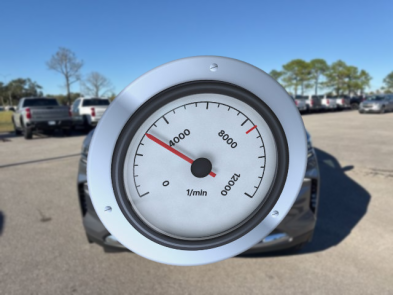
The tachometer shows 3000rpm
